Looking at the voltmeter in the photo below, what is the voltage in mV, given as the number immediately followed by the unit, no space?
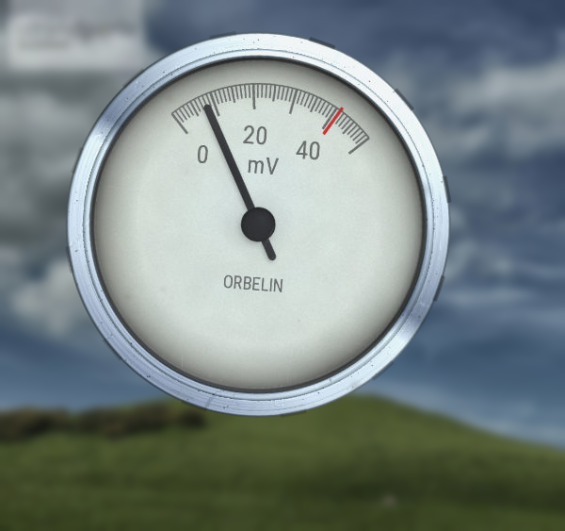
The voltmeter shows 8mV
